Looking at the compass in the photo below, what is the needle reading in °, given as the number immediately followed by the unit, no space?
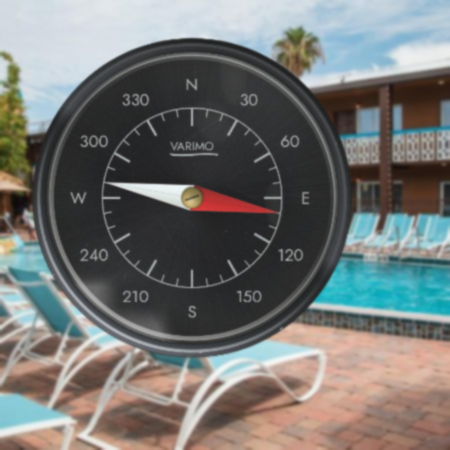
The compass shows 100°
